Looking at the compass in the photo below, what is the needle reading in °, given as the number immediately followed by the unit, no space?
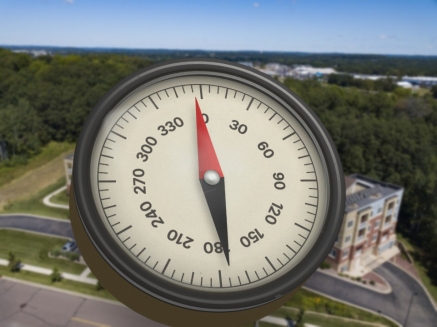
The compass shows 355°
